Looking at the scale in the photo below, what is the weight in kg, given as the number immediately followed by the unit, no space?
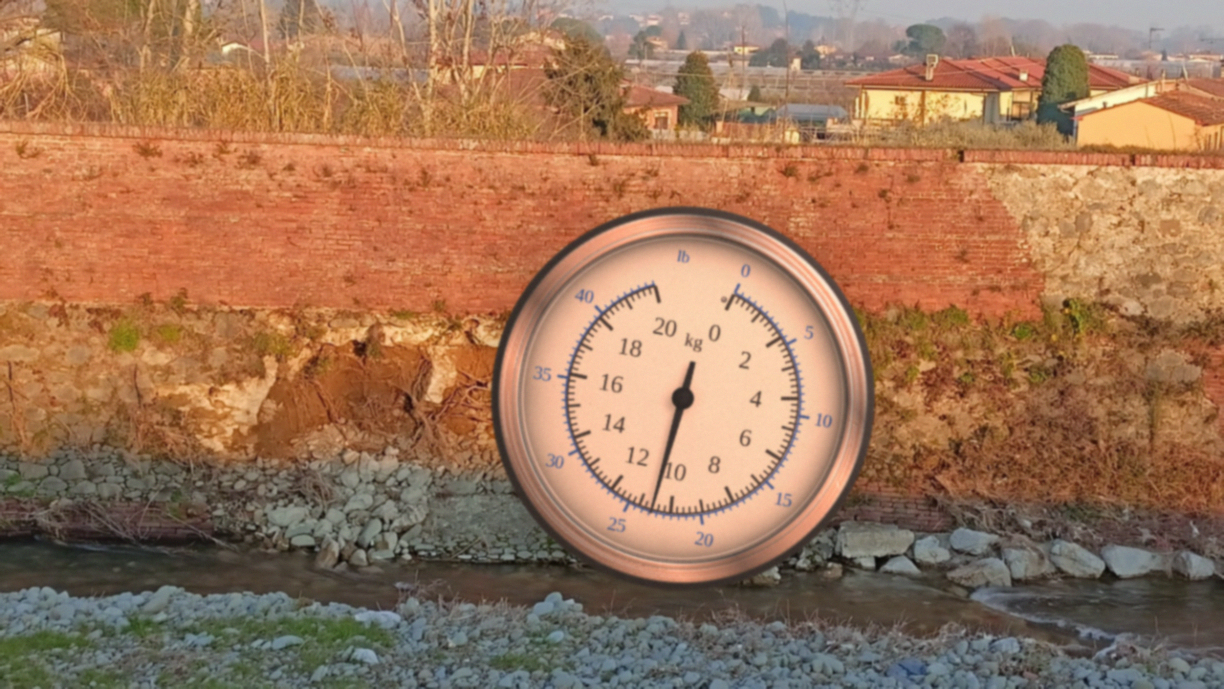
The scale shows 10.6kg
